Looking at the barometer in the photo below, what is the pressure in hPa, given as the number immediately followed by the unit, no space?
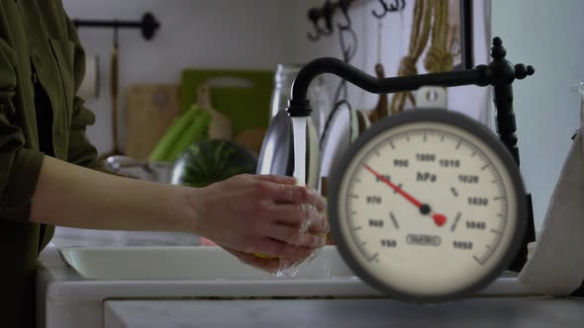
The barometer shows 980hPa
